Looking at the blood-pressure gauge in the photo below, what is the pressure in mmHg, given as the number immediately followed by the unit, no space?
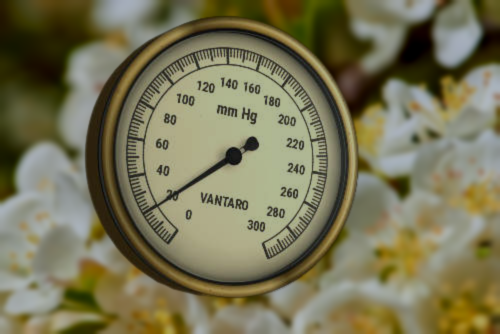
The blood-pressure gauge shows 20mmHg
